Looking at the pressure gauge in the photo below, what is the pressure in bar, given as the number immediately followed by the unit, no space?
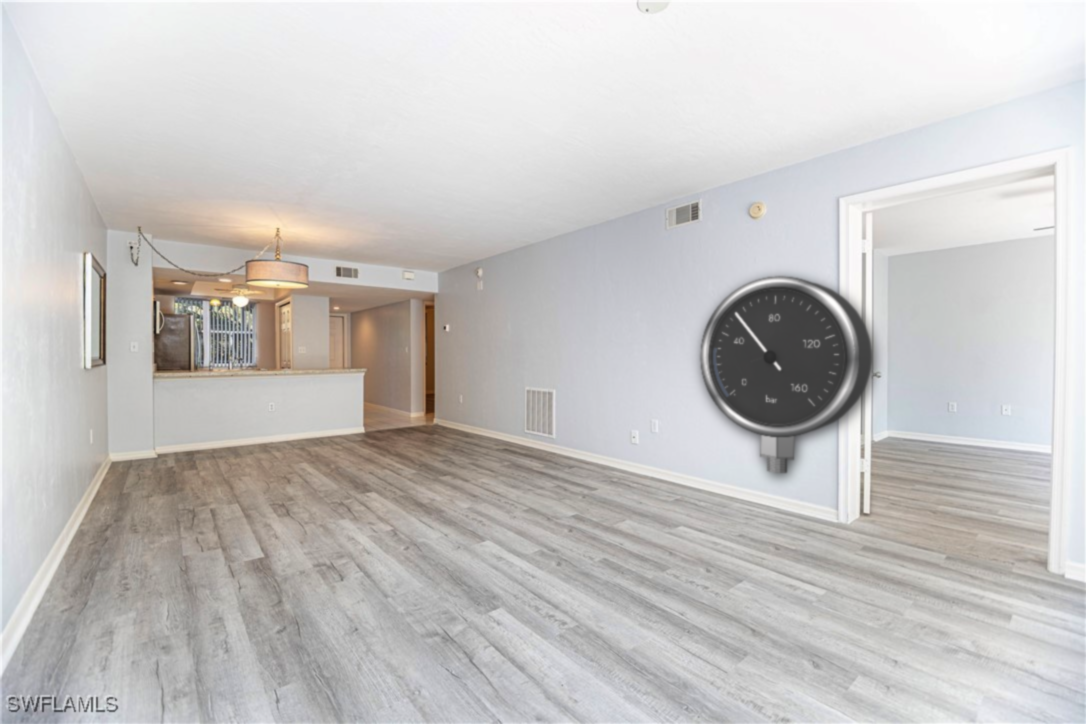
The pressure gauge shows 55bar
